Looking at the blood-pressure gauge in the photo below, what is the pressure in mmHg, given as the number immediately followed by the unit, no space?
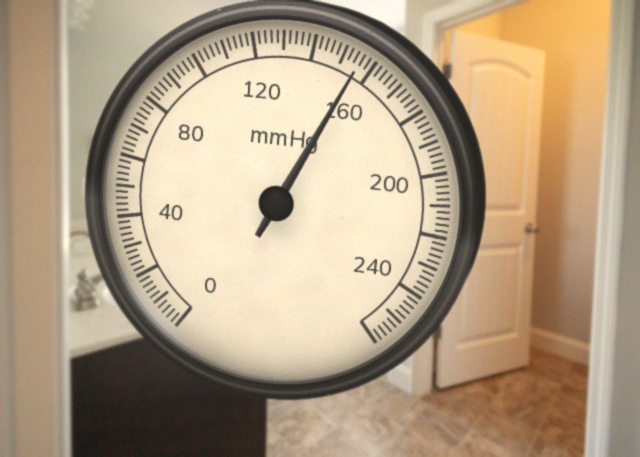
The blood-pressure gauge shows 156mmHg
